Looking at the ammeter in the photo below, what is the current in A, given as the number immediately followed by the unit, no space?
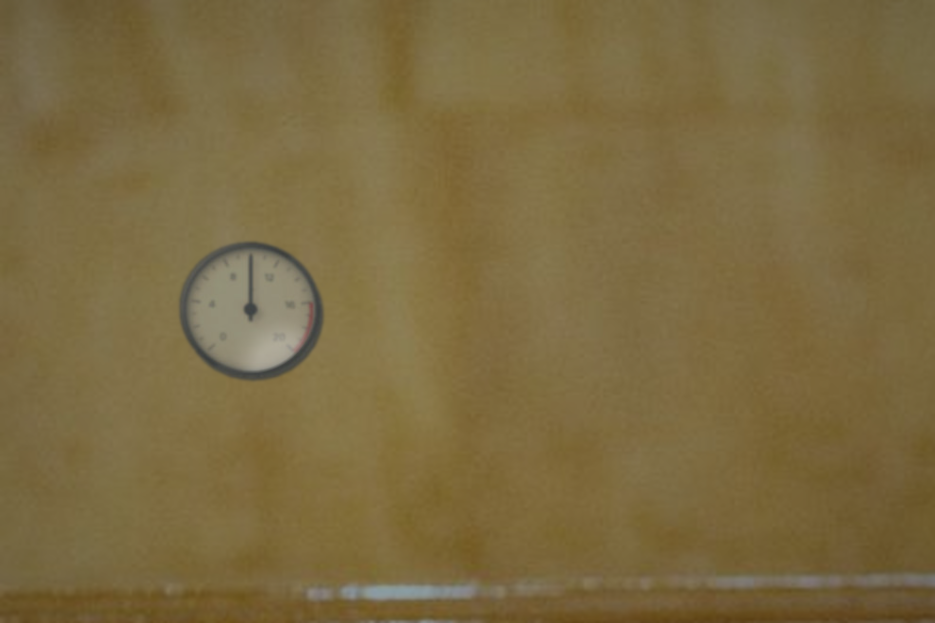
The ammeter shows 10A
